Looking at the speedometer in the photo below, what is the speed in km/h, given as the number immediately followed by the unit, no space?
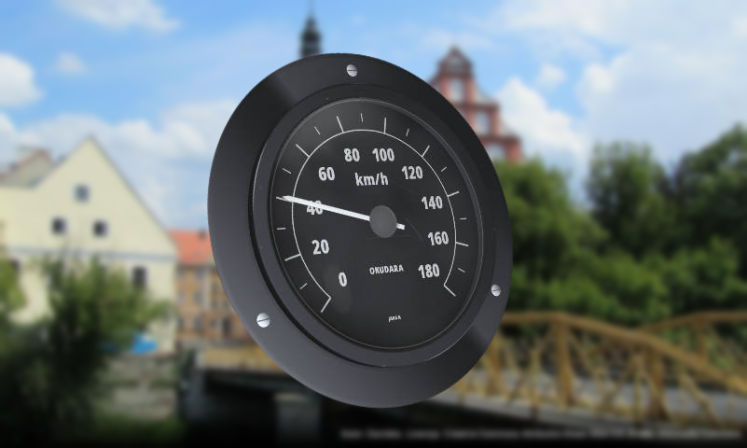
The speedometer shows 40km/h
